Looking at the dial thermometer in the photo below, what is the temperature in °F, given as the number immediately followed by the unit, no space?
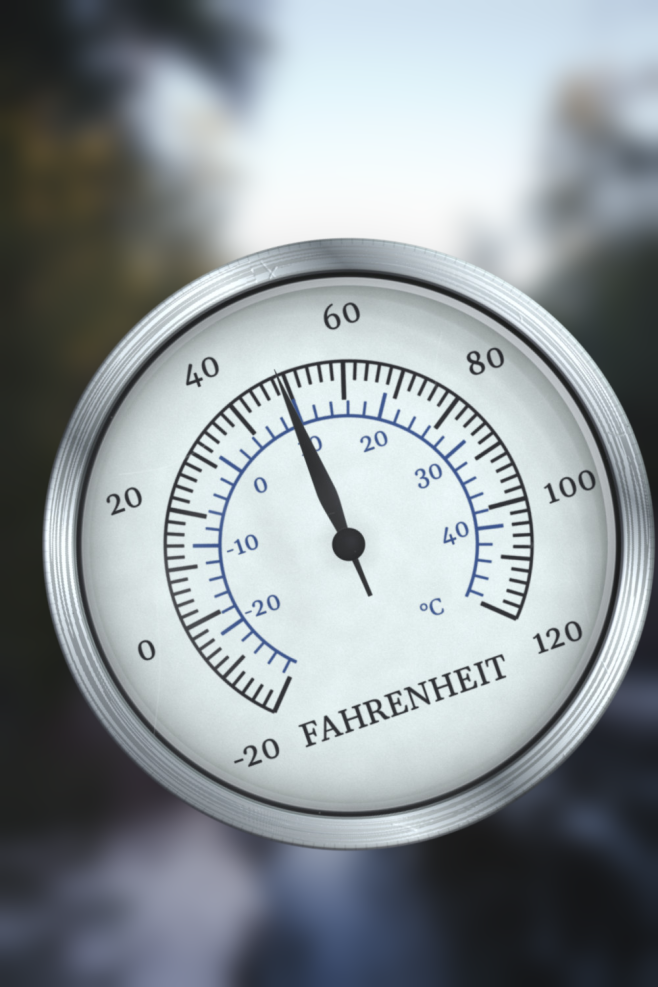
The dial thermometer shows 49°F
